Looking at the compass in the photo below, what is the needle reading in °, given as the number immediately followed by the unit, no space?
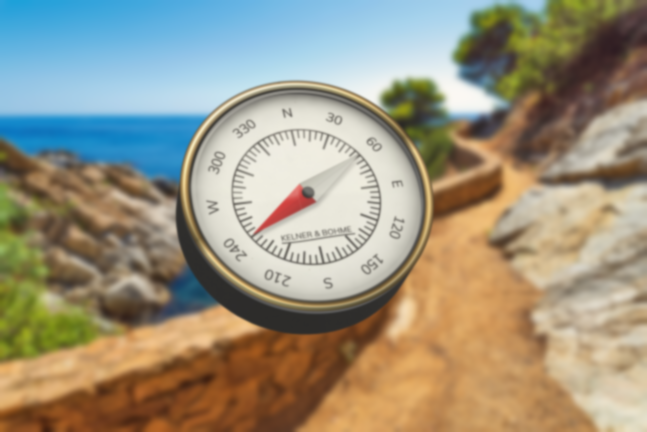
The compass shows 240°
